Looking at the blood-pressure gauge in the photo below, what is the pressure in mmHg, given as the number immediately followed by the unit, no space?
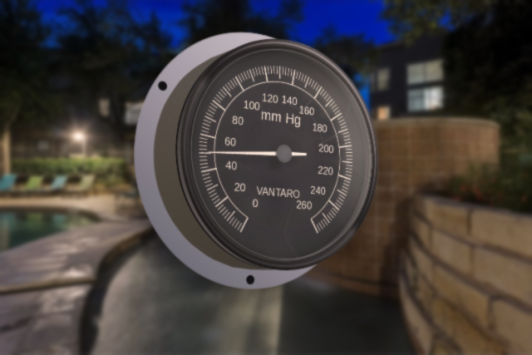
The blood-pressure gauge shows 50mmHg
